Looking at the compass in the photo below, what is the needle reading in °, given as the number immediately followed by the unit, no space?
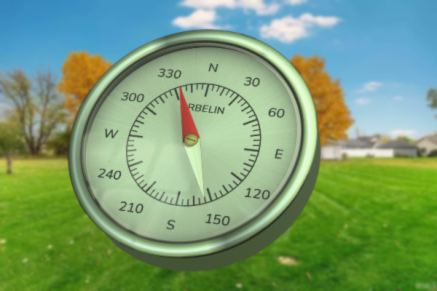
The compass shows 335°
